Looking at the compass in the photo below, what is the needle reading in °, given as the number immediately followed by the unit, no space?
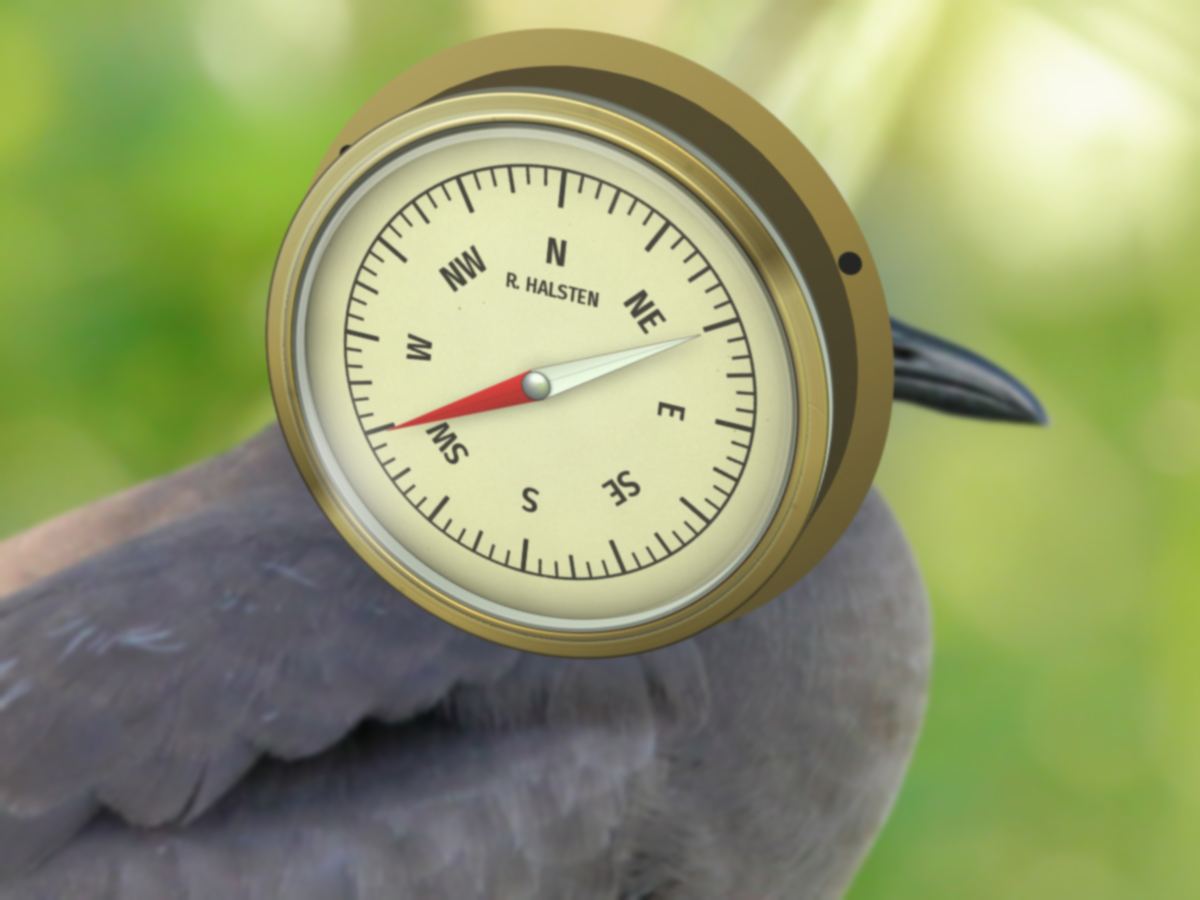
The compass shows 240°
